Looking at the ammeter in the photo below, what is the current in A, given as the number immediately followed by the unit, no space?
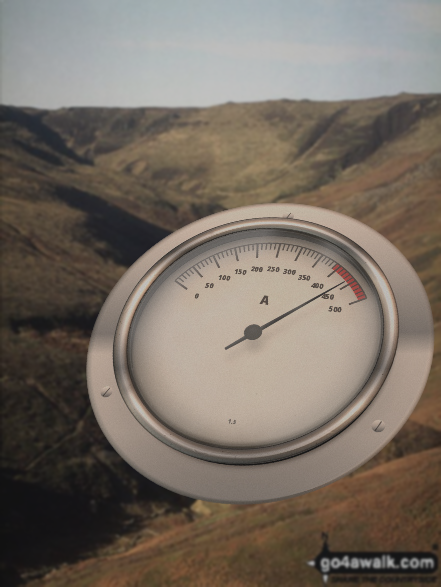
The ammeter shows 450A
